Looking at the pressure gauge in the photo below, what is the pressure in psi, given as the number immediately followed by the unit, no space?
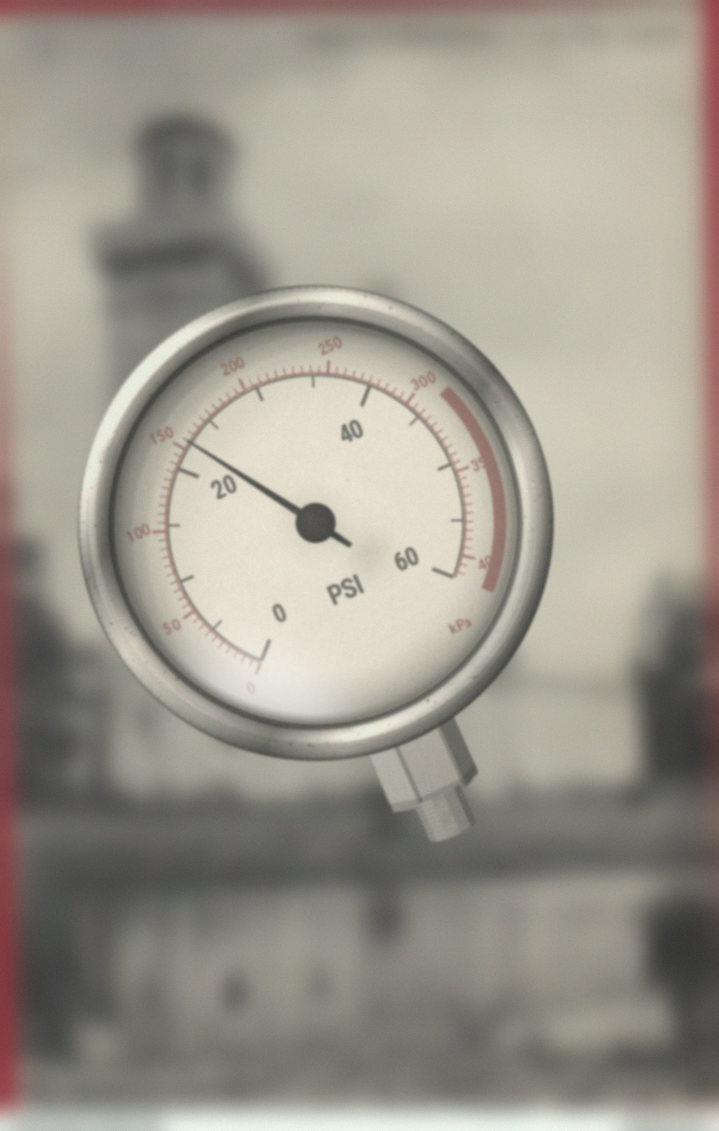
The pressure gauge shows 22.5psi
